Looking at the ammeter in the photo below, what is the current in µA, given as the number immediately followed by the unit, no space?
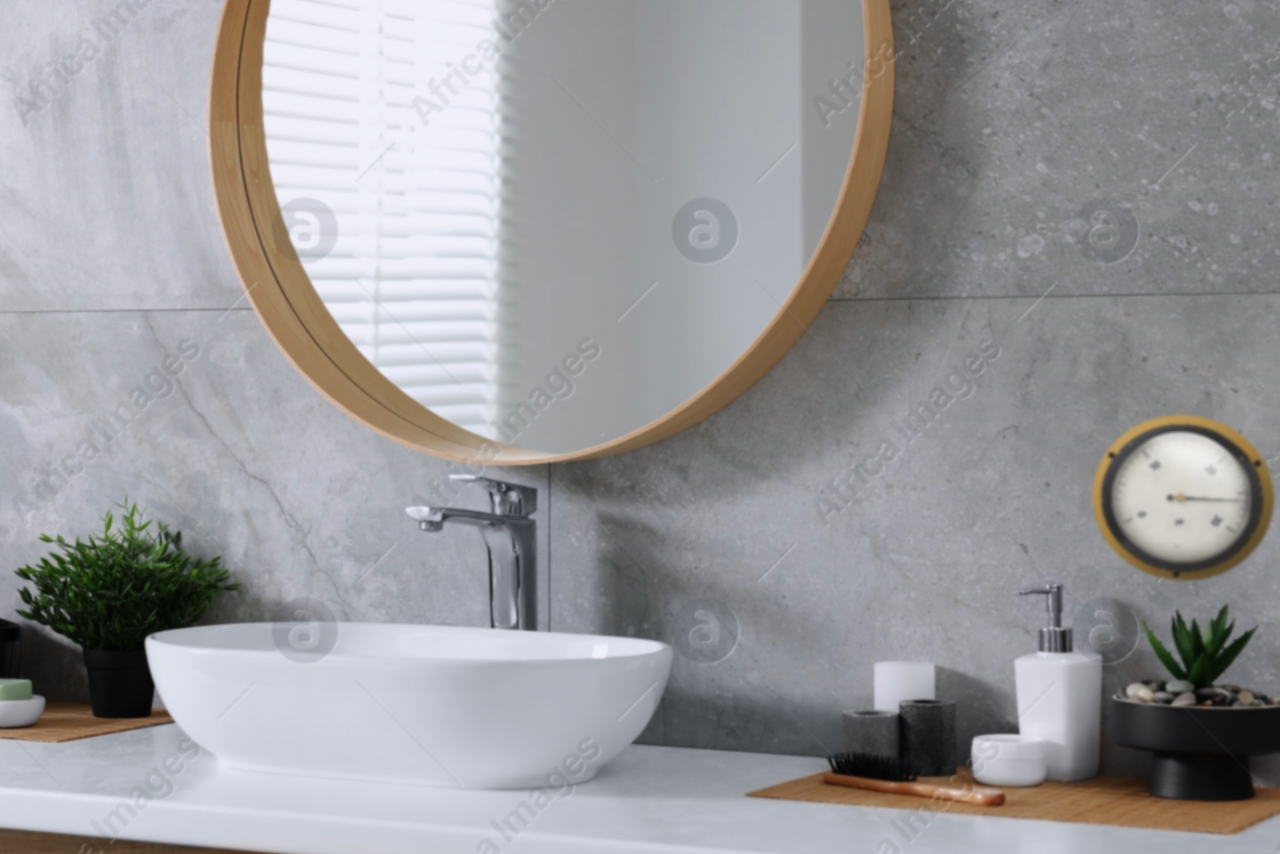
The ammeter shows 26µA
